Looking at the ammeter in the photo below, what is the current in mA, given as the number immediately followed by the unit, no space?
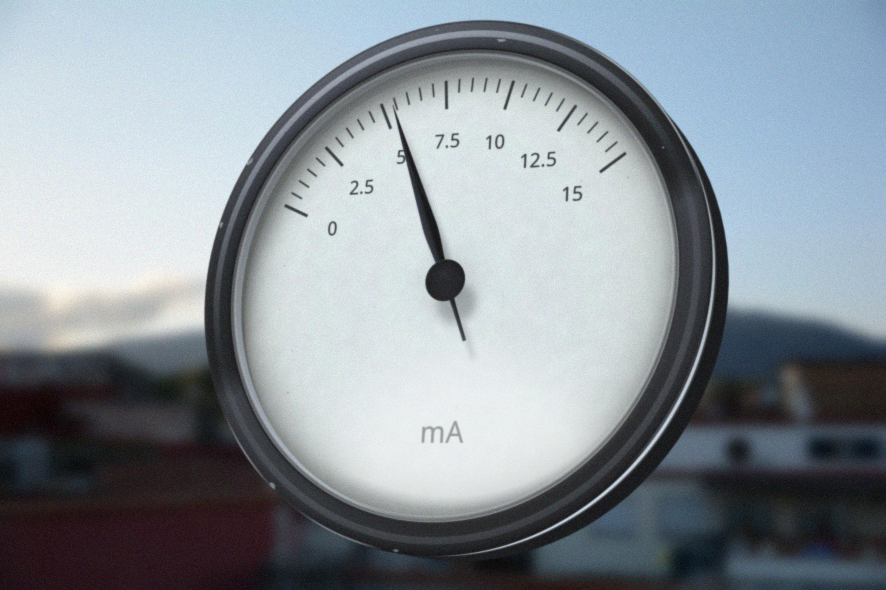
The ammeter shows 5.5mA
